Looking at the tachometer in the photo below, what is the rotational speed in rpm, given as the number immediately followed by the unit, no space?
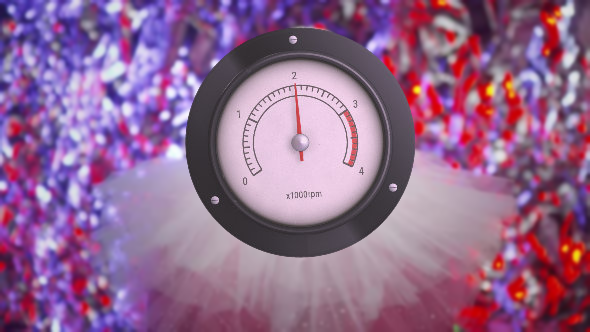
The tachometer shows 2000rpm
